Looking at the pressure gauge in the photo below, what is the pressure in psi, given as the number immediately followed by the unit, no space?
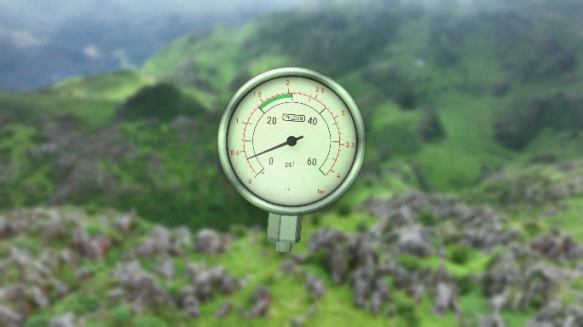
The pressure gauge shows 5psi
